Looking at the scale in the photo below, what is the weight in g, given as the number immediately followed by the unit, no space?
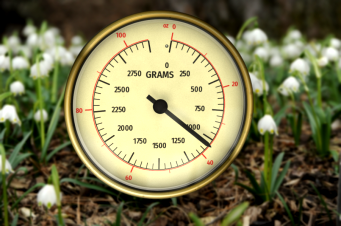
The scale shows 1050g
